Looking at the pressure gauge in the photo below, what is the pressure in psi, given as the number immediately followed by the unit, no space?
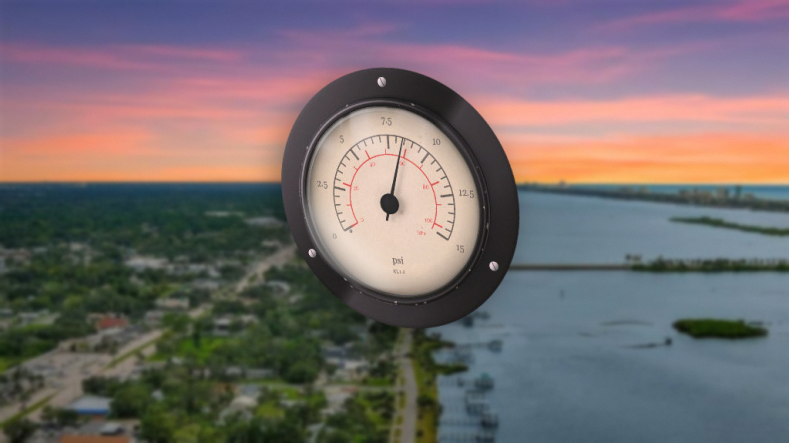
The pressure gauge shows 8.5psi
